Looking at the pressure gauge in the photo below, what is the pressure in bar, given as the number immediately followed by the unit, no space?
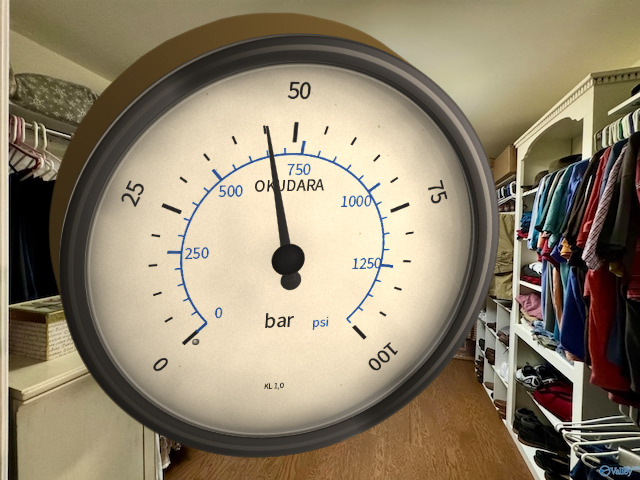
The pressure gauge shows 45bar
